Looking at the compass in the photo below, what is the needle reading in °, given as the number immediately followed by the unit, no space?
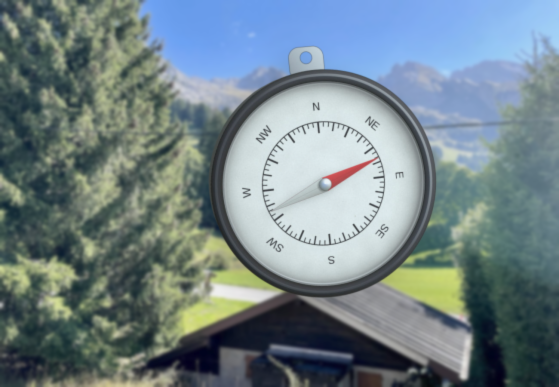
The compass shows 70°
